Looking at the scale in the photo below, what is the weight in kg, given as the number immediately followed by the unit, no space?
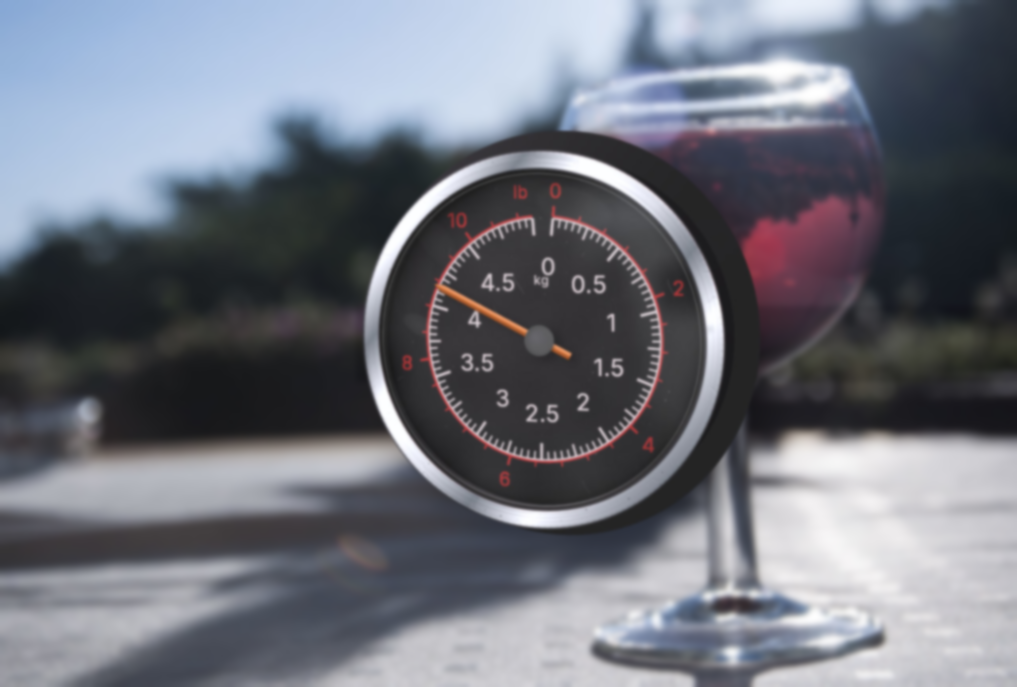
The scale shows 4.15kg
